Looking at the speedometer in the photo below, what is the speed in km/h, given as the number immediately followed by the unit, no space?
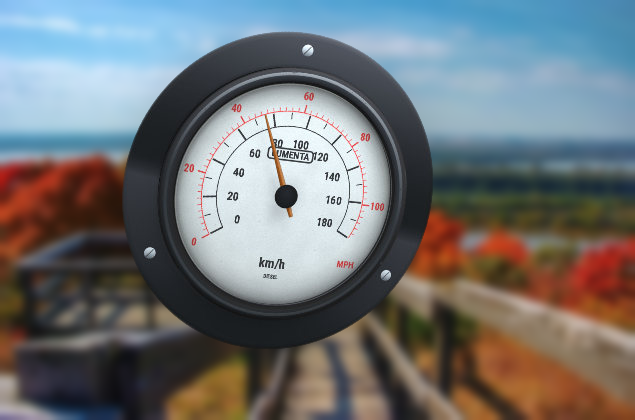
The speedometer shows 75km/h
